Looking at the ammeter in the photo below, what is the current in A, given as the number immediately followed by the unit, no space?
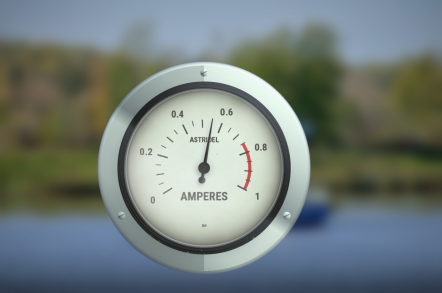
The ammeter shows 0.55A
